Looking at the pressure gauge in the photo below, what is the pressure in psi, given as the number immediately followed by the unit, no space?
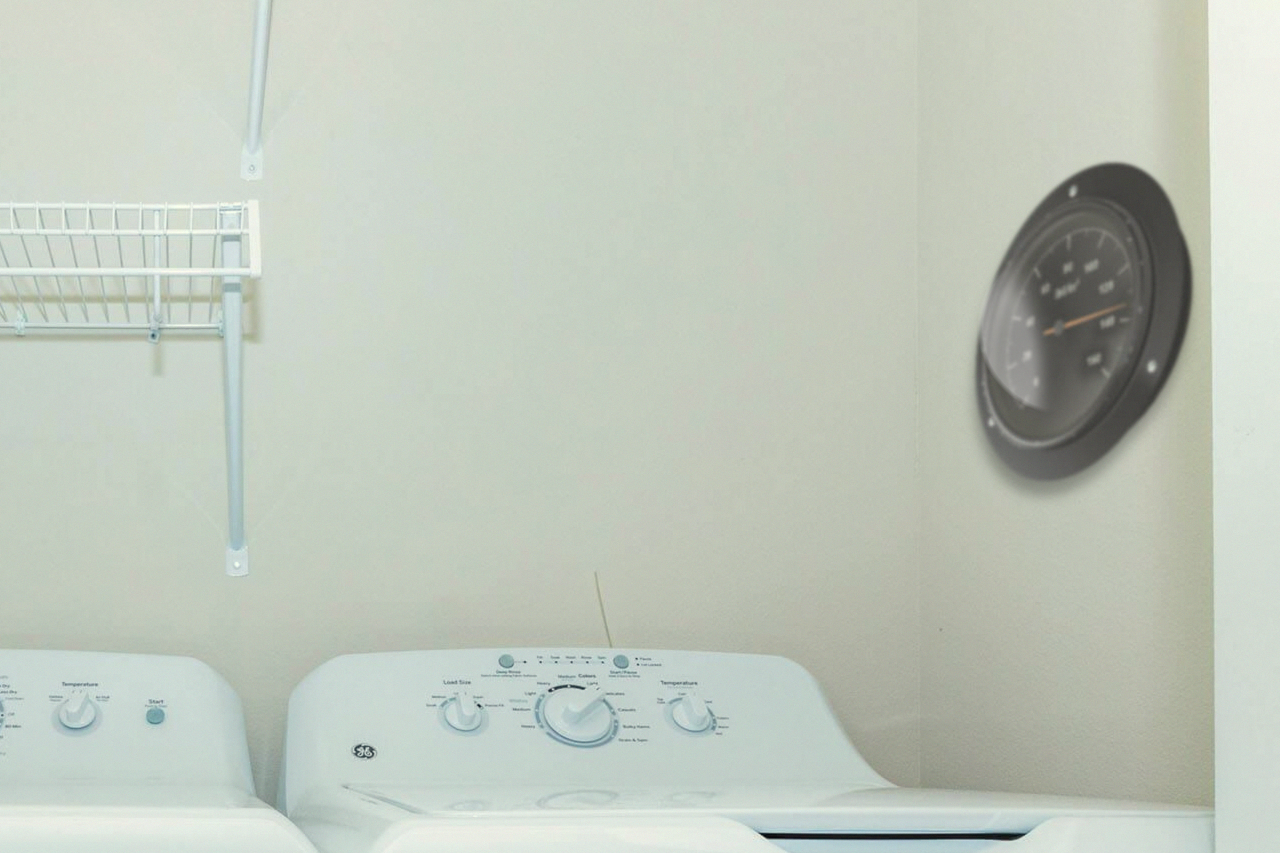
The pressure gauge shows 135psi
